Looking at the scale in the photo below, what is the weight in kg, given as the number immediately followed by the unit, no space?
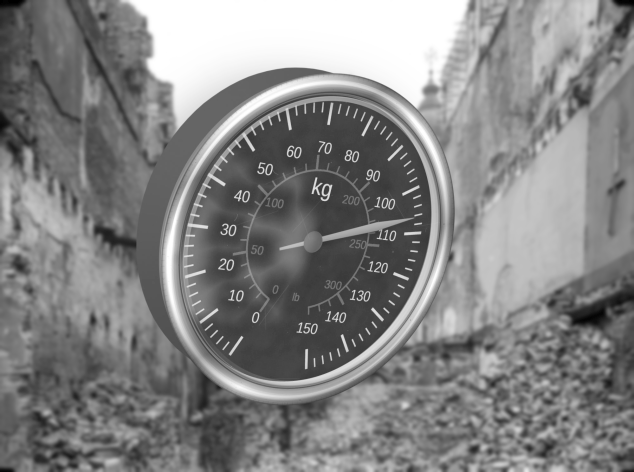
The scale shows 106kg
